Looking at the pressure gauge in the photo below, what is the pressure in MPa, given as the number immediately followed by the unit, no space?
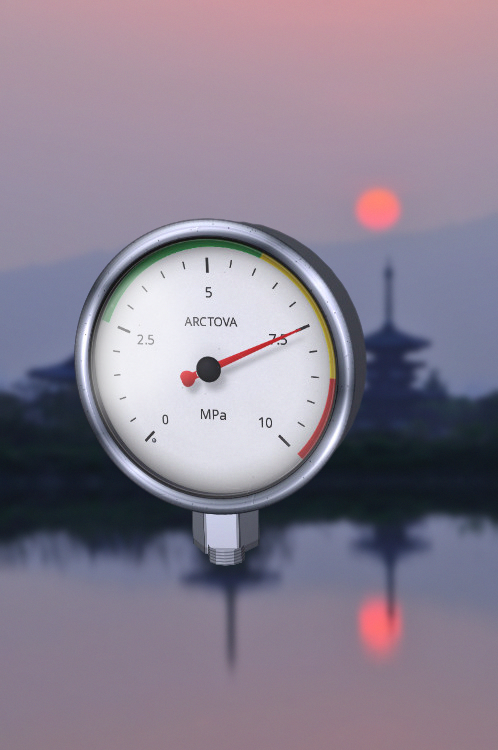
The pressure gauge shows 7.5MPa
